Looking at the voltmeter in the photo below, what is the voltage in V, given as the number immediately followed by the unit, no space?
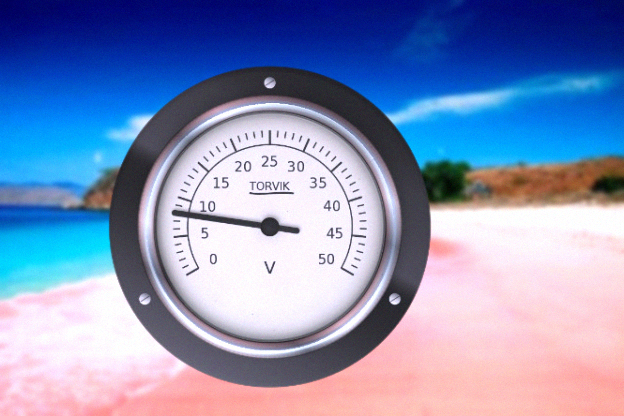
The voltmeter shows 8V
